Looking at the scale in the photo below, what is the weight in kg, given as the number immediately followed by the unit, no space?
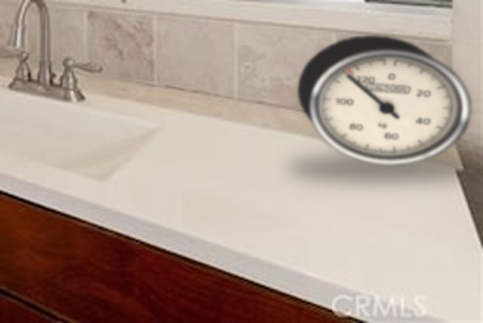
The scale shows 115kg
